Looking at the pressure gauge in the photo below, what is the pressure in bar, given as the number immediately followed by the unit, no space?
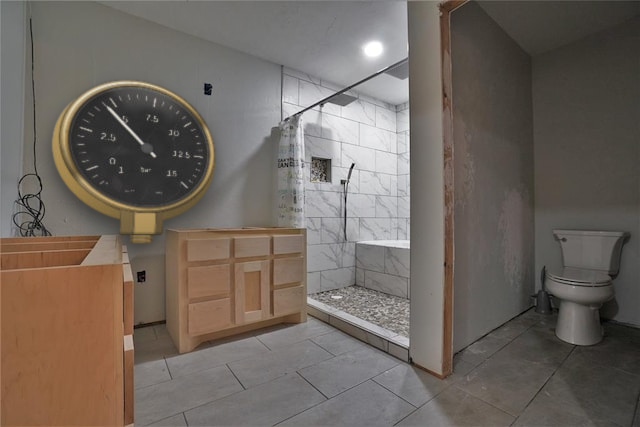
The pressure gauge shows 4.5bar
